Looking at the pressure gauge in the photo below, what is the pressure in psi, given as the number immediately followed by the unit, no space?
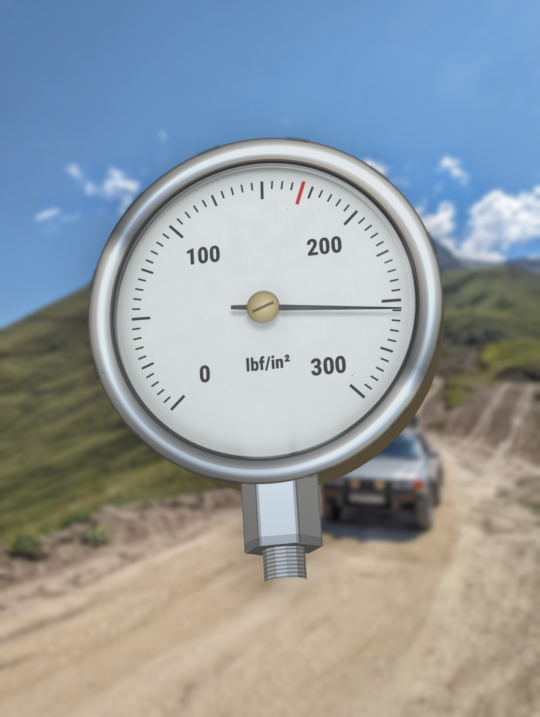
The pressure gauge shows 255psi
